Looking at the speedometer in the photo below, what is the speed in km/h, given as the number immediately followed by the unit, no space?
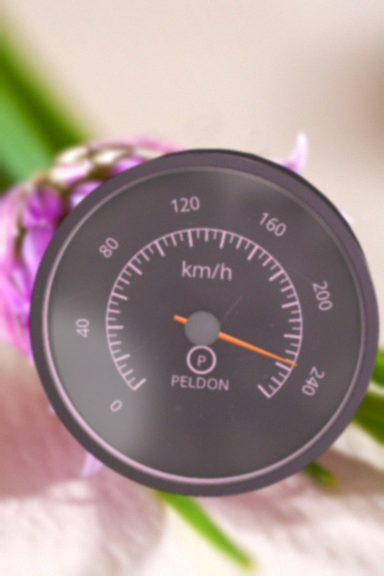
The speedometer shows 235km/h
